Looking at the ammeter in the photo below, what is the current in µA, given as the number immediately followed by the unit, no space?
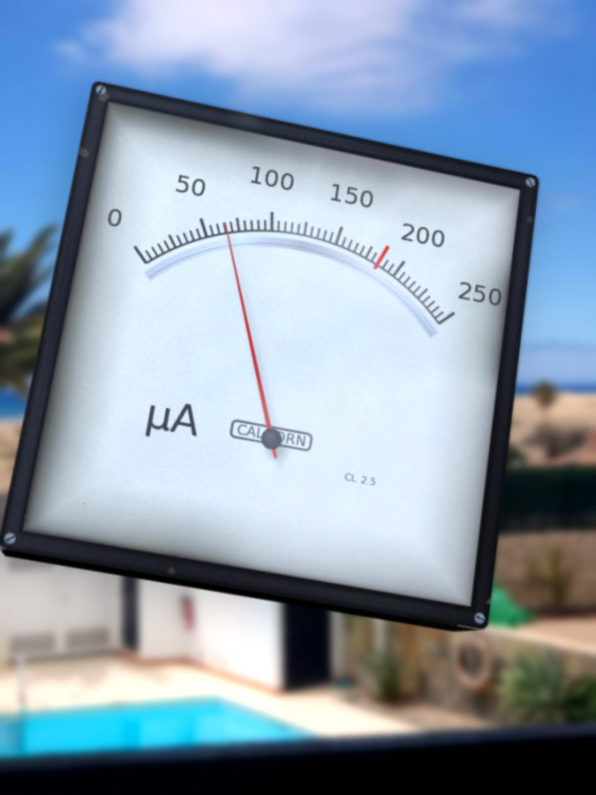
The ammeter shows 65µA
